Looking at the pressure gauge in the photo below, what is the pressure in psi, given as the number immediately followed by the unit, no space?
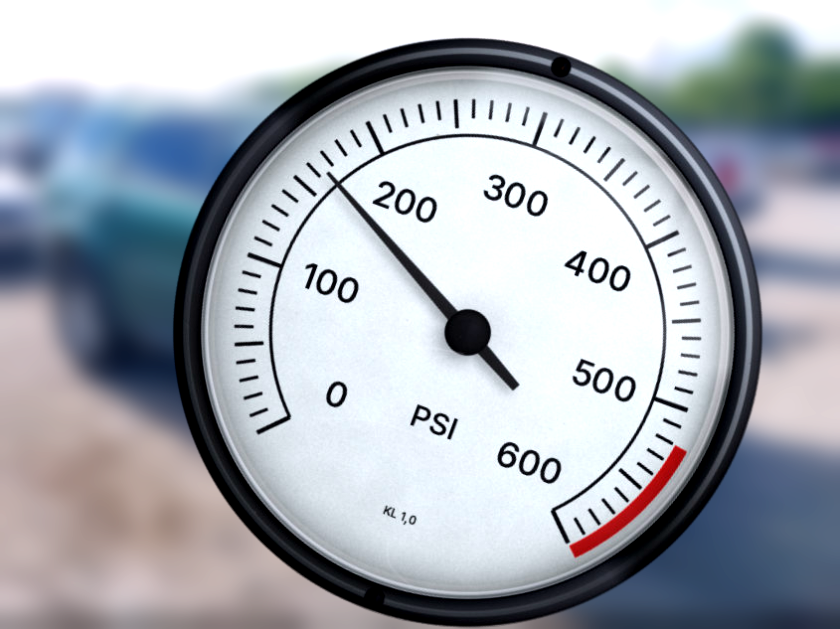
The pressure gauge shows 165psi
